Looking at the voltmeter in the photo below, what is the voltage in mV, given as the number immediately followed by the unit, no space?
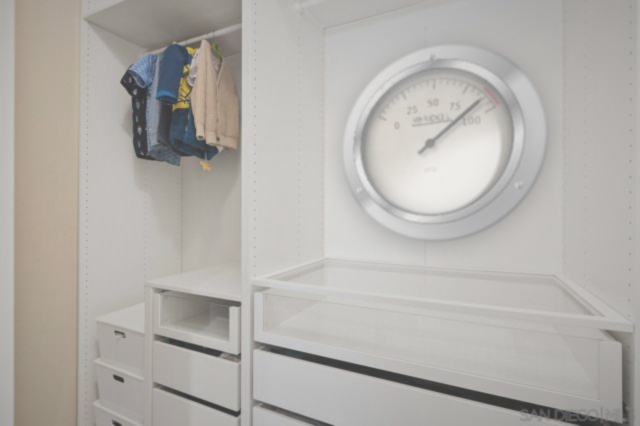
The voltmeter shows 90mV
